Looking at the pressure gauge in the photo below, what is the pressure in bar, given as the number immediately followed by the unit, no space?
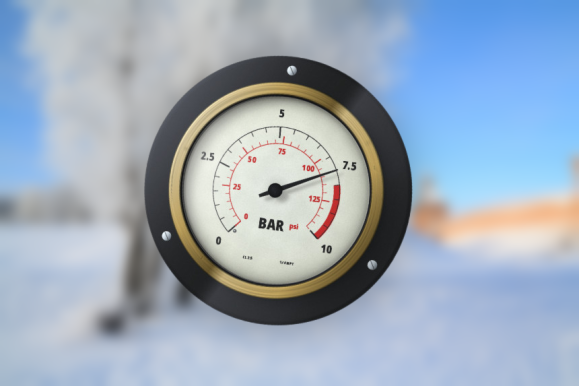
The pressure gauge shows 7.5bar
